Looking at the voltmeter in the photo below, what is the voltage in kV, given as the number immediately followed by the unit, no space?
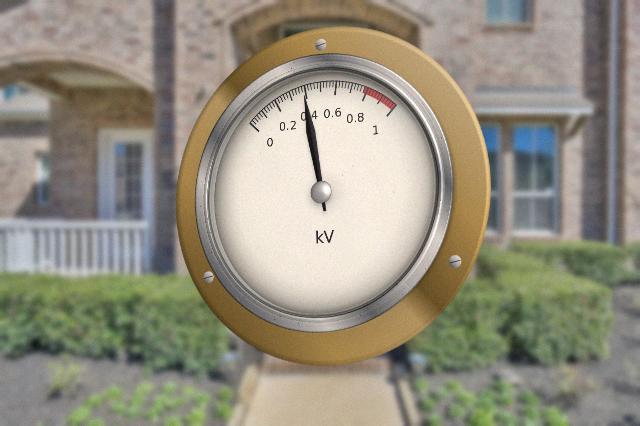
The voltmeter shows 0.4kV
